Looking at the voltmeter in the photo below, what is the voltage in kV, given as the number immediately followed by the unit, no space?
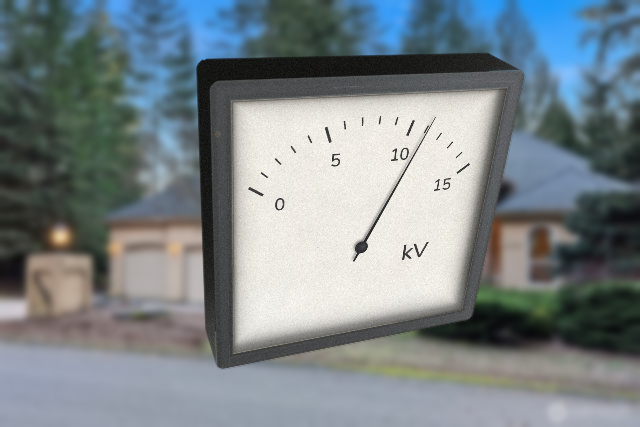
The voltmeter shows 11kV
